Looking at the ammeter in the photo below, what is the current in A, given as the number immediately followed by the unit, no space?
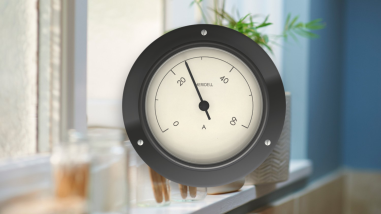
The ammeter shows 25A
